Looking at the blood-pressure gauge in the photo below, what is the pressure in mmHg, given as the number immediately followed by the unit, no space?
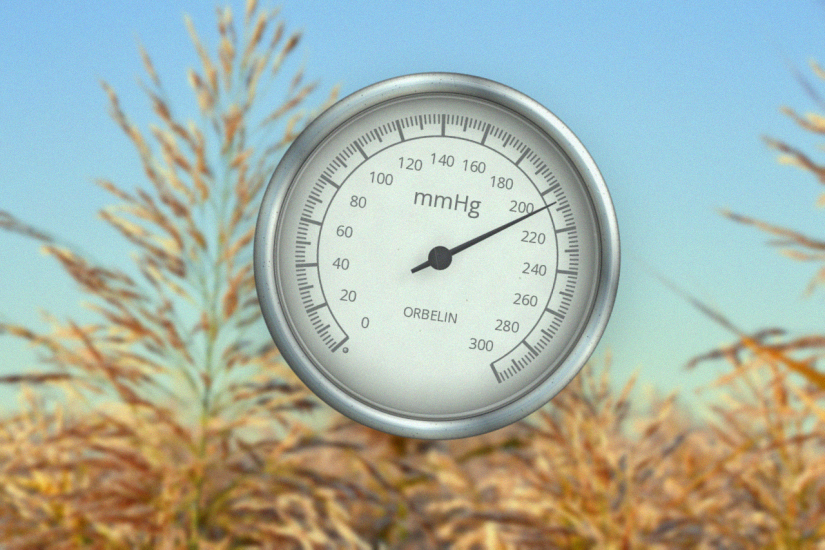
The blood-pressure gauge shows 206mmHg
